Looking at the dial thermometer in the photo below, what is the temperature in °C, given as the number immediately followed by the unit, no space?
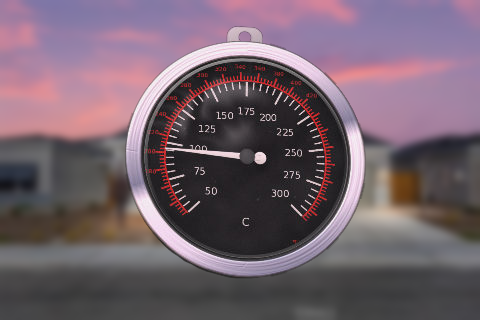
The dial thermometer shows 95°C
